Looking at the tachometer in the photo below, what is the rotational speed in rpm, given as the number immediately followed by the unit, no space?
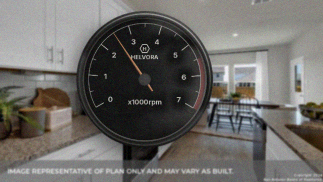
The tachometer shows 2500rpm
